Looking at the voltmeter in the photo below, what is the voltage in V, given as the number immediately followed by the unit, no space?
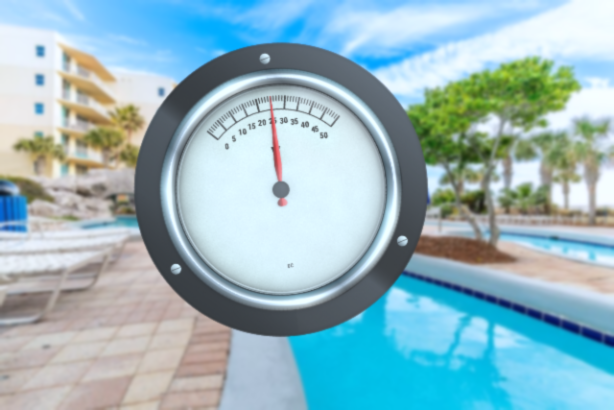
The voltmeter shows 25V
